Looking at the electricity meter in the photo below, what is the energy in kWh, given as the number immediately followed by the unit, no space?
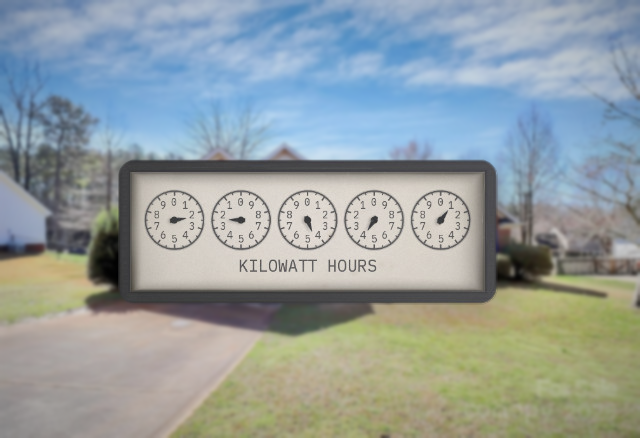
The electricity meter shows 22441kWh
